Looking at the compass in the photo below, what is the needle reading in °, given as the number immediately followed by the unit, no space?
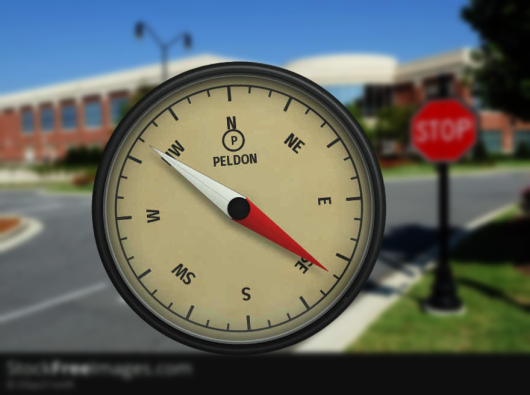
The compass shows 130°
